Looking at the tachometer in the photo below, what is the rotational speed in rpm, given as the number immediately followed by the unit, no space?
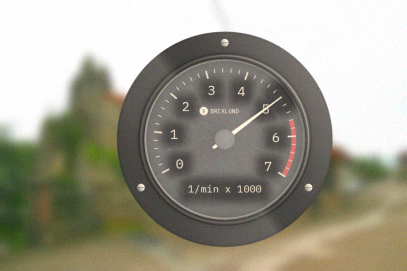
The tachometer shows 5000rpm
